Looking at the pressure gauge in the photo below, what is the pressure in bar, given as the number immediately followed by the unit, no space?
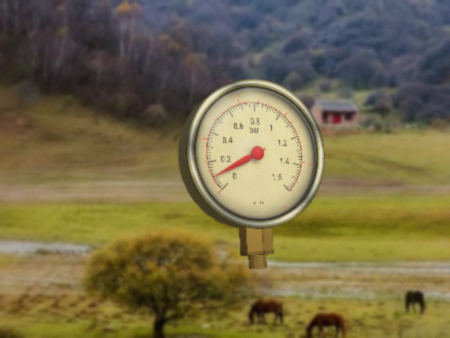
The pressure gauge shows 0.1bar
